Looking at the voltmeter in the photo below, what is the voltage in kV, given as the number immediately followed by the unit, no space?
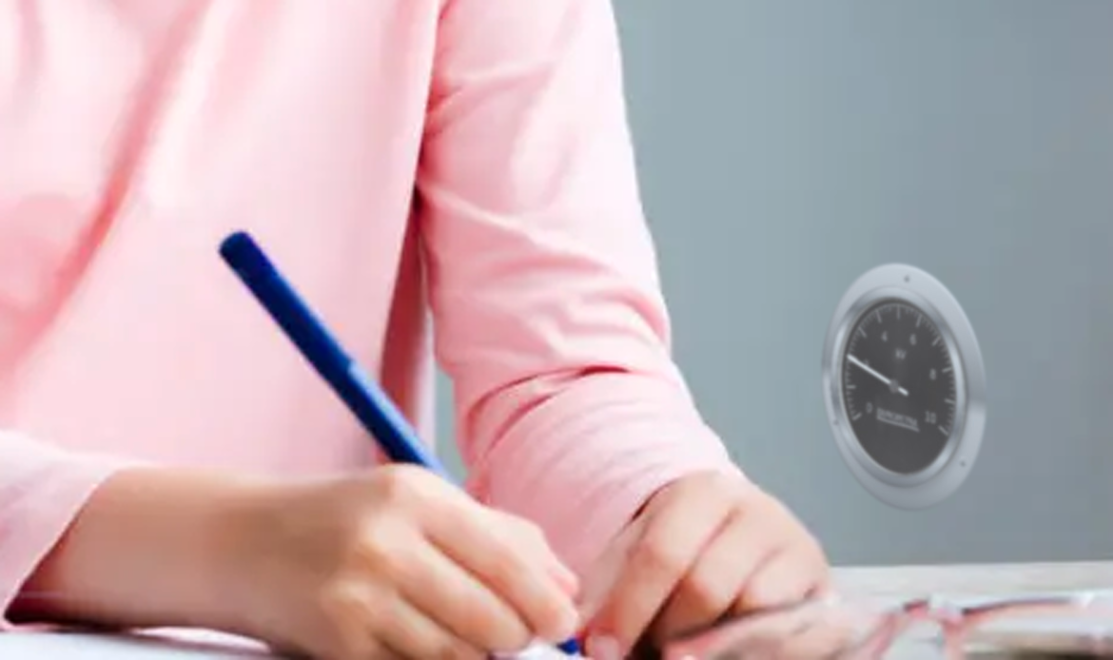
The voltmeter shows 2kV
